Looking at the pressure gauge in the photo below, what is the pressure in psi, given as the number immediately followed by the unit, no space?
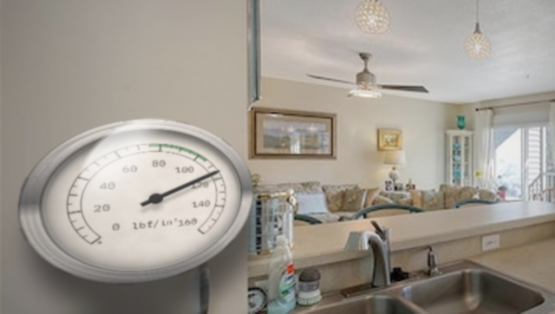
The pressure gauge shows 115psi
